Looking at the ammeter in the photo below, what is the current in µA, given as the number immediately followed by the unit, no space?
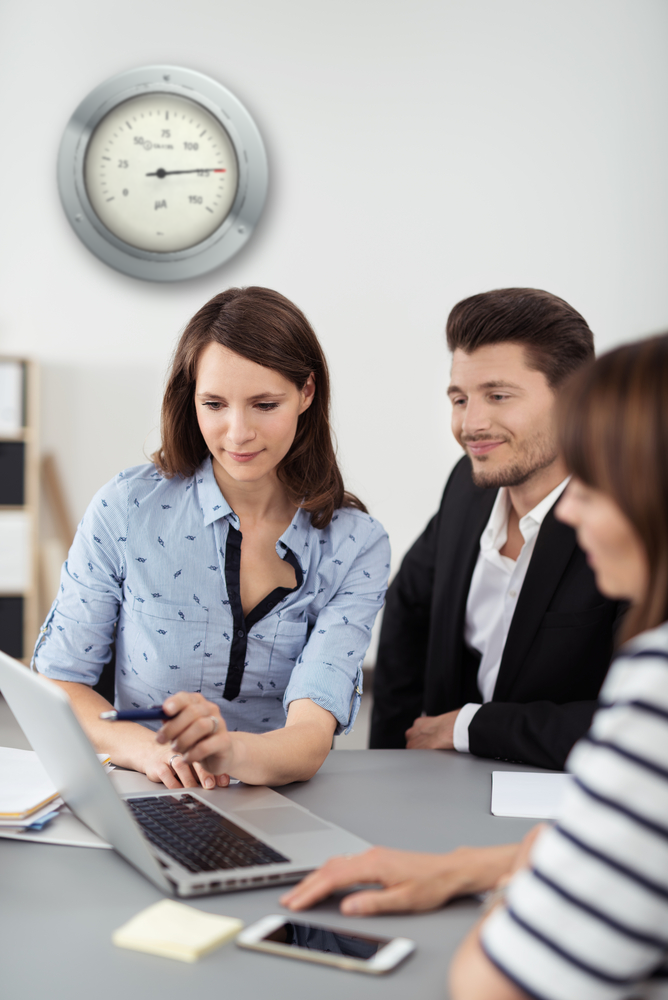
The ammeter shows 125µA
